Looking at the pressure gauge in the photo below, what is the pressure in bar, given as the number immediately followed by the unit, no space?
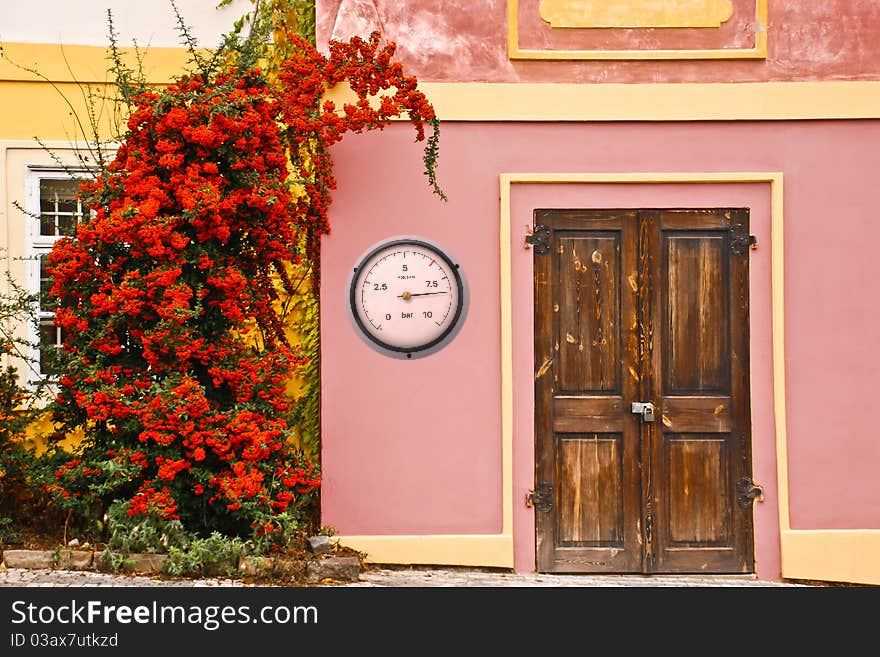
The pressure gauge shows 8.25bar
